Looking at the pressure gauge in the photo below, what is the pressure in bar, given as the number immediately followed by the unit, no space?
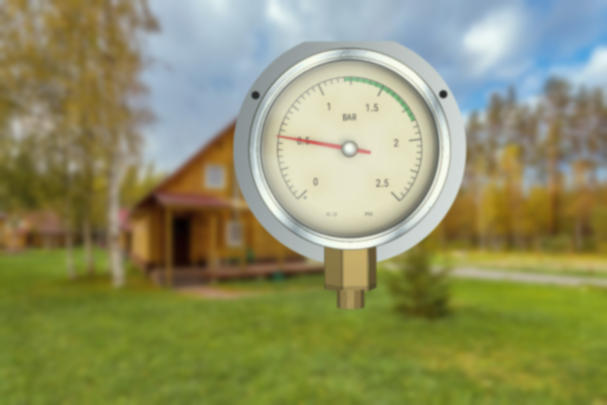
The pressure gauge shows 0.5bar
